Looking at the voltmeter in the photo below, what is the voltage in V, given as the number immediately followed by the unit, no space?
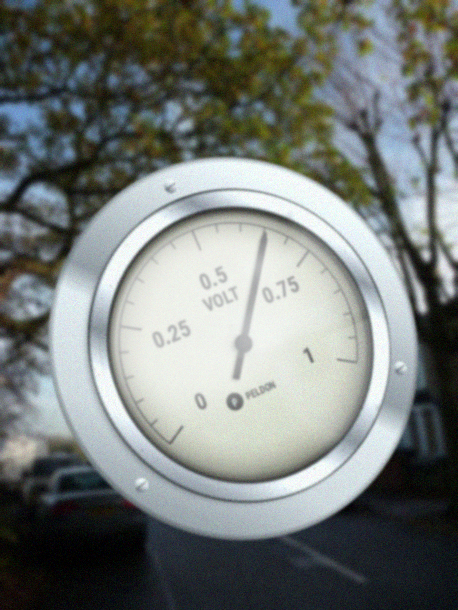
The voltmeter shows 0.65V
